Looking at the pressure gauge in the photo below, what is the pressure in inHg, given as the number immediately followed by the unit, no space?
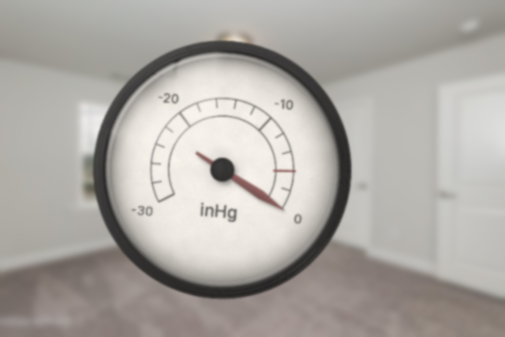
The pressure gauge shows 0inHg
